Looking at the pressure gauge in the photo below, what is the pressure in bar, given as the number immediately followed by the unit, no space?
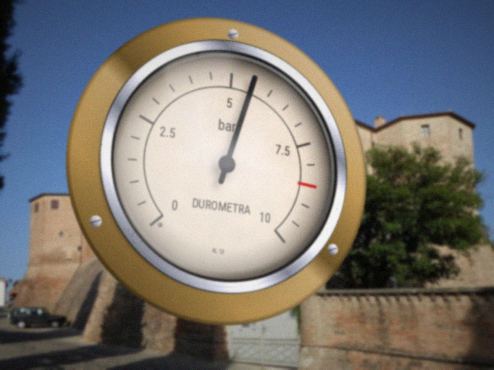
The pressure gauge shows 5.5bar
